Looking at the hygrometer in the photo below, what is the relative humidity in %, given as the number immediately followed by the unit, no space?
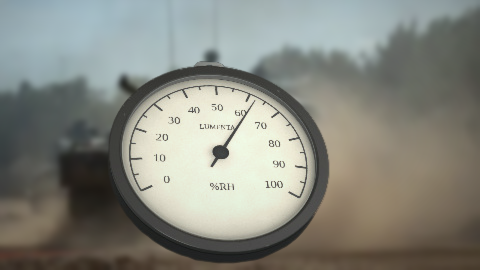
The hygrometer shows 62.5%
